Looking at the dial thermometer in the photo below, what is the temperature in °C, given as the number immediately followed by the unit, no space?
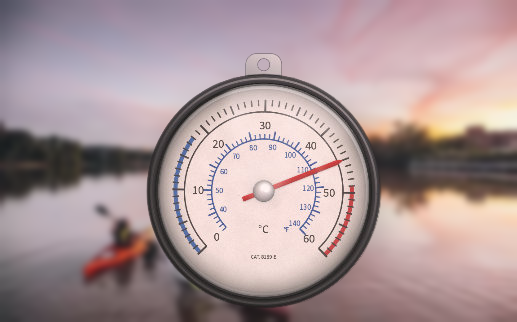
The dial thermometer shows 45°C
